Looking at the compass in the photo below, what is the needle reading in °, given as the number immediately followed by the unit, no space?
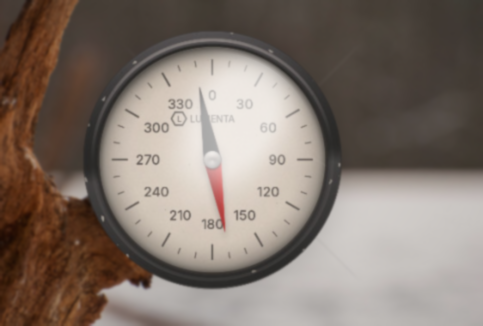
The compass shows 170°
